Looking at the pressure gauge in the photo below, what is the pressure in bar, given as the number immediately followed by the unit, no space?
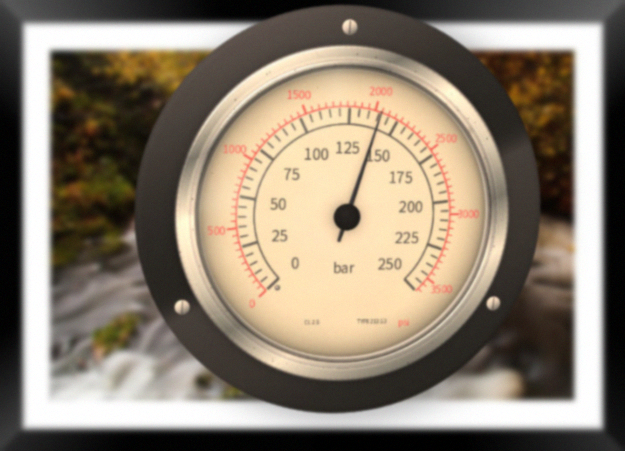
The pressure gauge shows 140bar
